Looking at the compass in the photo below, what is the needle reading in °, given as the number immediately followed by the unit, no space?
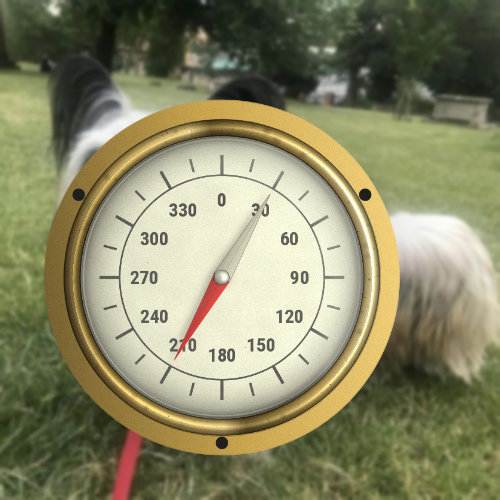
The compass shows 210°
